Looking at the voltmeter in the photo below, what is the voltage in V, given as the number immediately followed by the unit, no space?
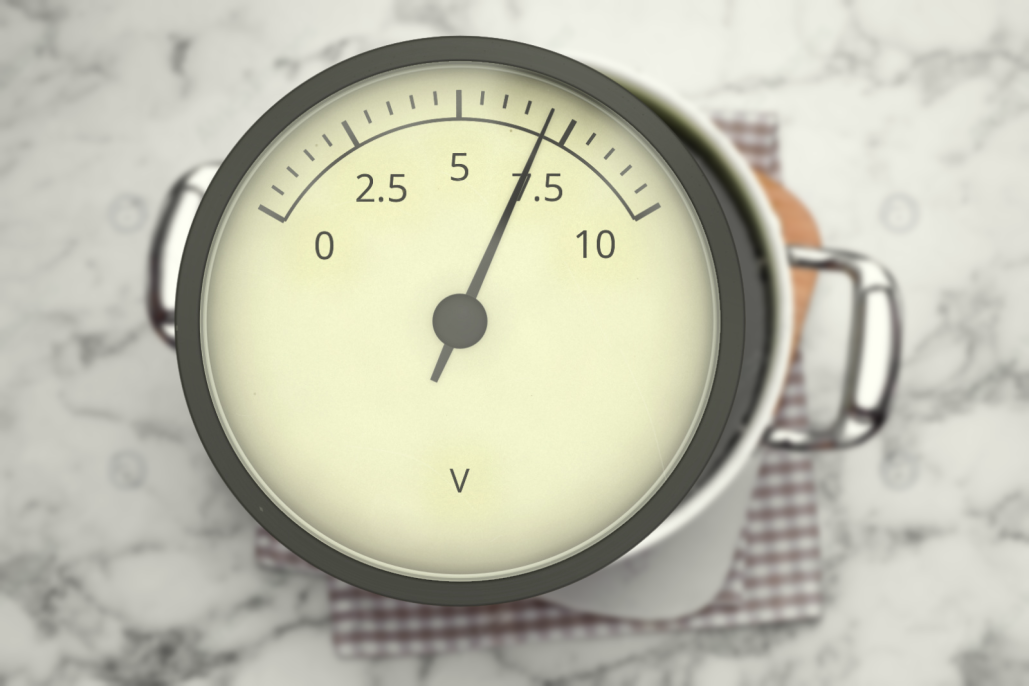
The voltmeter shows 7V
